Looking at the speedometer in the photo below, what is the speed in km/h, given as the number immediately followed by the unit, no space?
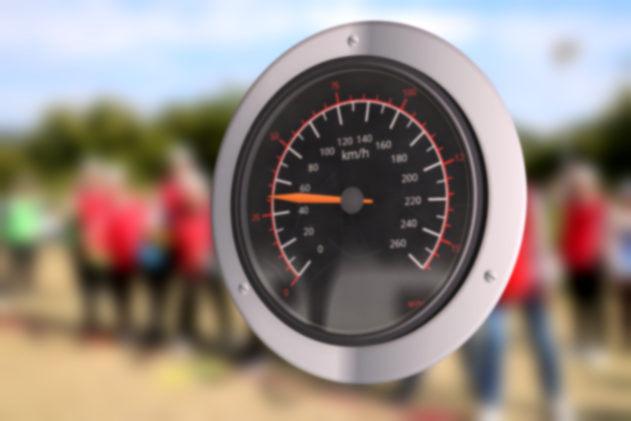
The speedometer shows 50km/h
